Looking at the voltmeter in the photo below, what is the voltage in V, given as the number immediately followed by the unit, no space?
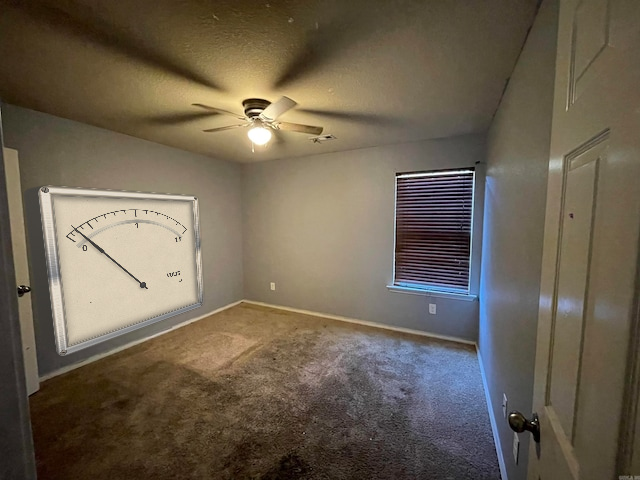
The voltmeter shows 0.3V
